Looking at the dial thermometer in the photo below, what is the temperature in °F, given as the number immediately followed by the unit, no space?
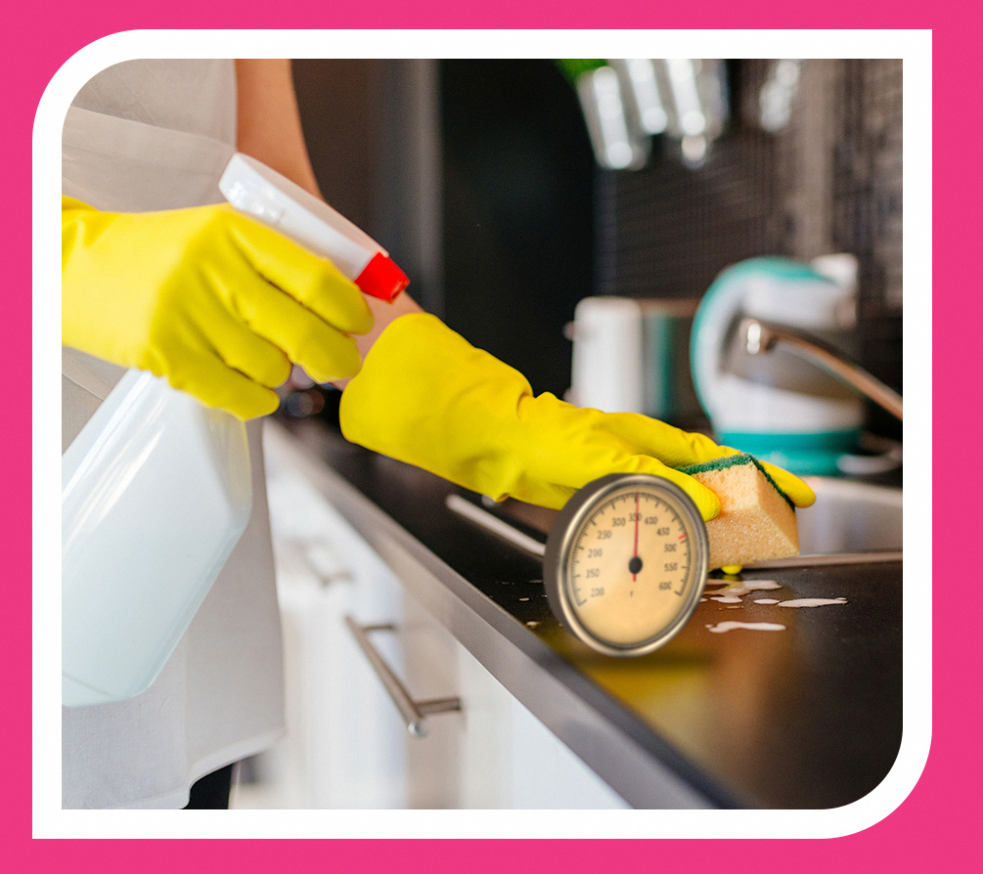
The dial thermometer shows 350°F
